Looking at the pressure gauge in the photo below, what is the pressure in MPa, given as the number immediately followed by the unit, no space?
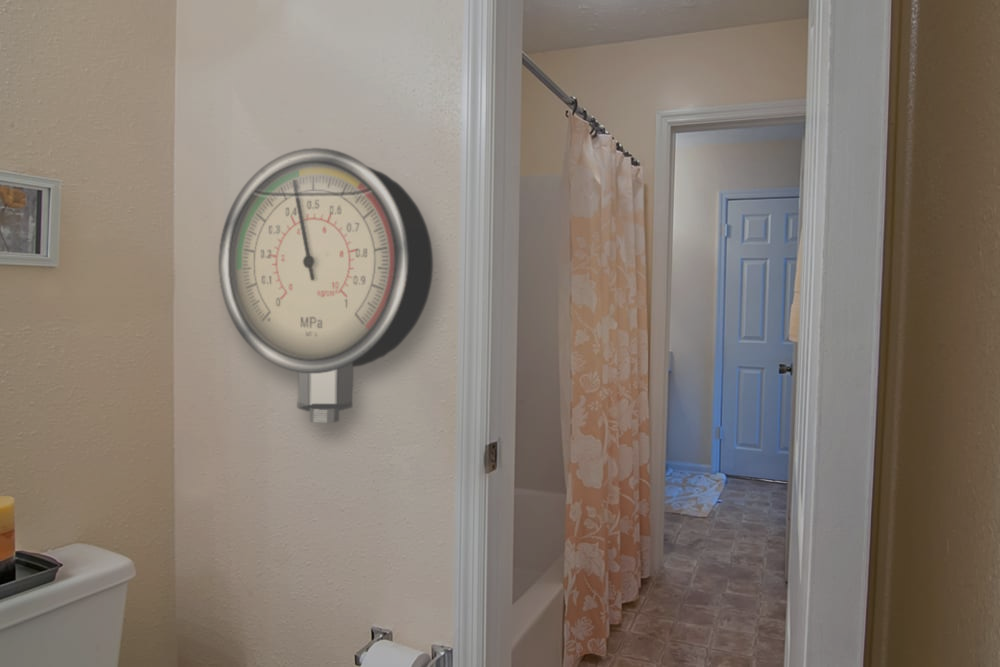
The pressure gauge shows 0.45MPa
